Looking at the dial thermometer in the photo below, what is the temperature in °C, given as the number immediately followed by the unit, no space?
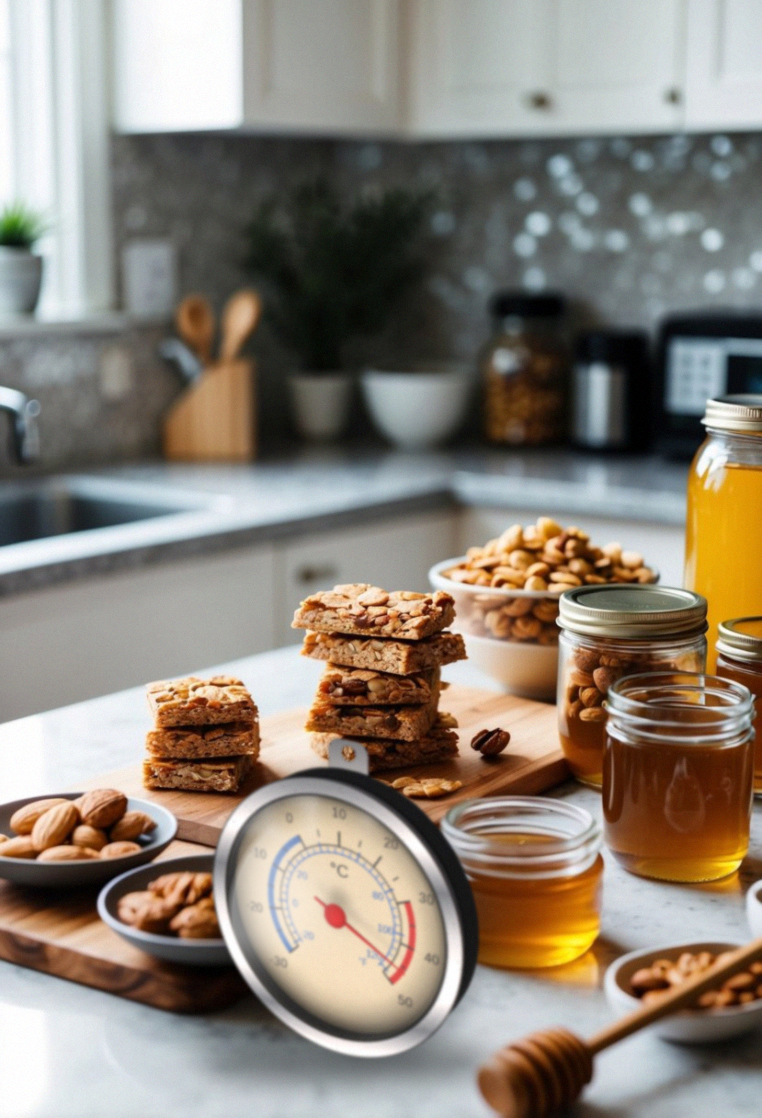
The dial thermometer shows 45°C
